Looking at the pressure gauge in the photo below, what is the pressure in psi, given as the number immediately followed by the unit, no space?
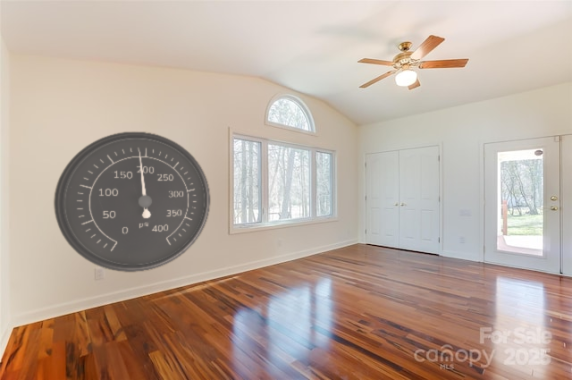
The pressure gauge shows 190psi
